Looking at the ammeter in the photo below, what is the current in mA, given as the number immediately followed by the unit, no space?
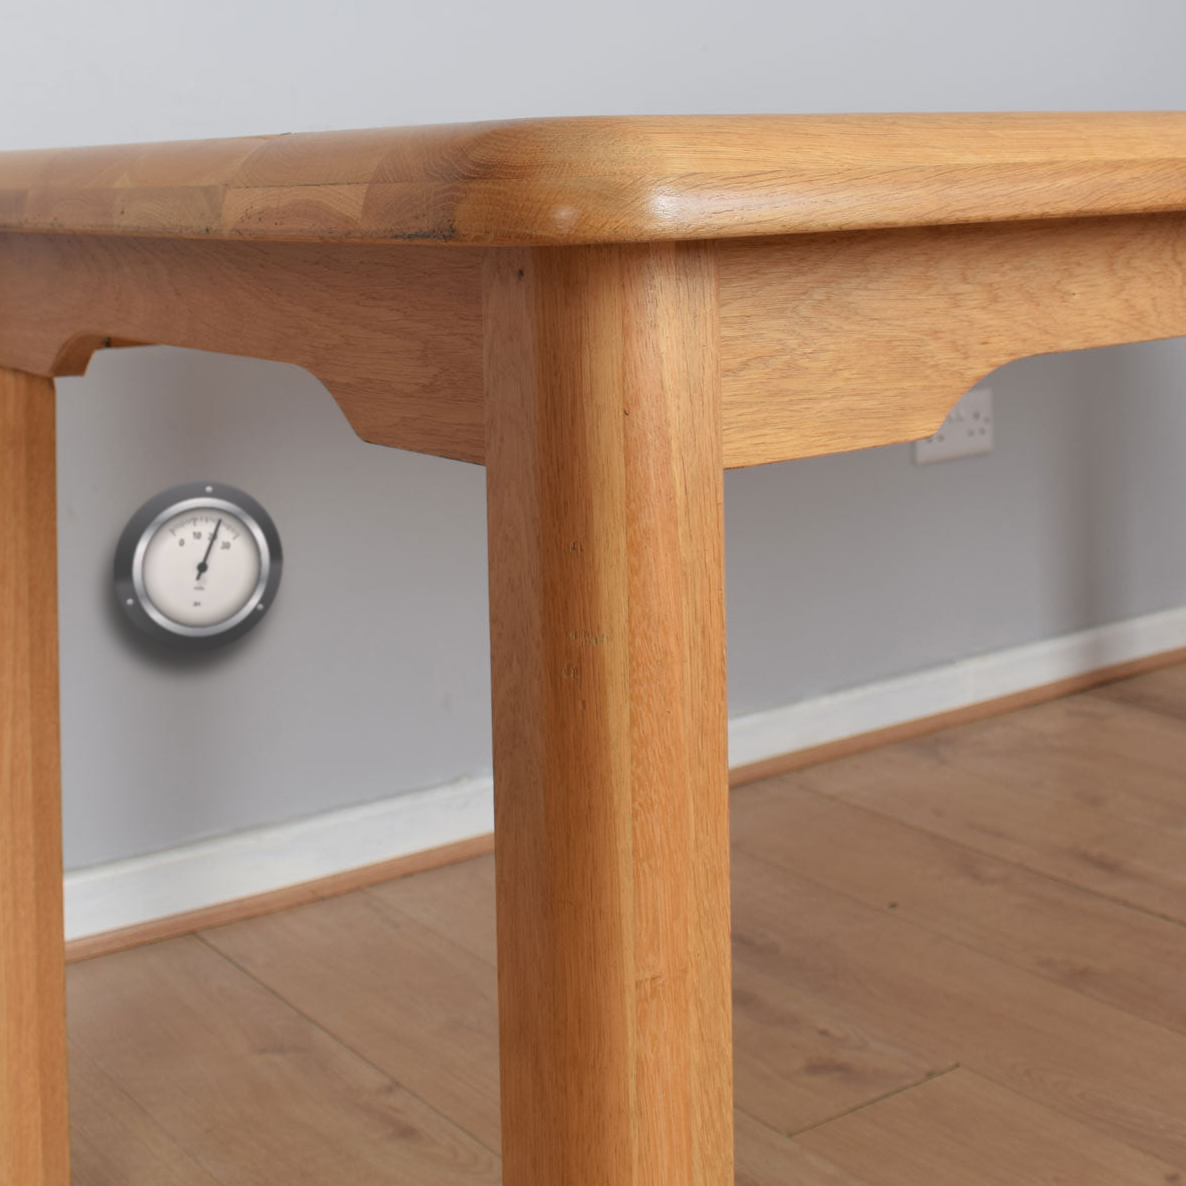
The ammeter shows 20mA
